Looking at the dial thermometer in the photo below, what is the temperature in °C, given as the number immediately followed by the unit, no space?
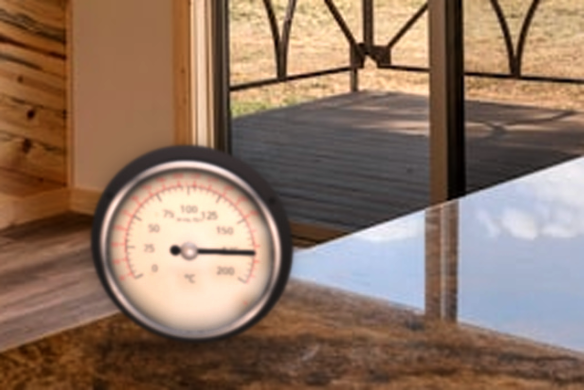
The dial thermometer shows 175°C
